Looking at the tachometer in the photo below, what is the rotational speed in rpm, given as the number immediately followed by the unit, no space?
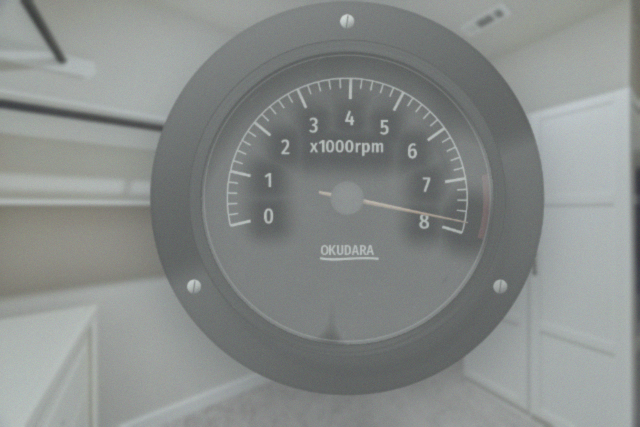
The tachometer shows 7800rpm
